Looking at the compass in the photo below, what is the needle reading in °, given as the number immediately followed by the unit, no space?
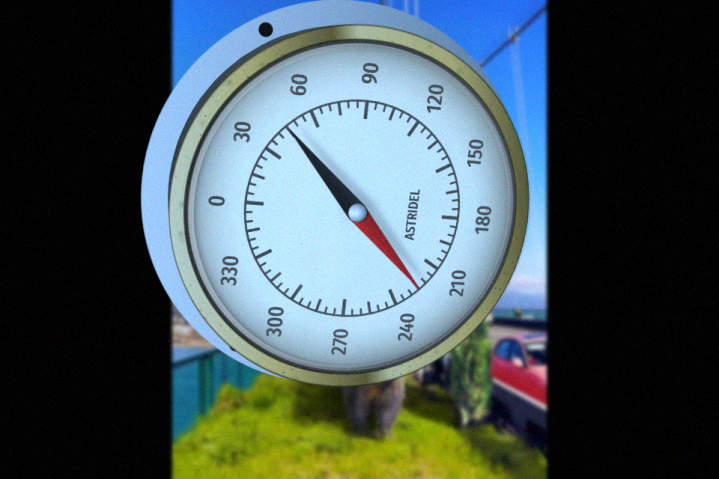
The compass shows 225°
